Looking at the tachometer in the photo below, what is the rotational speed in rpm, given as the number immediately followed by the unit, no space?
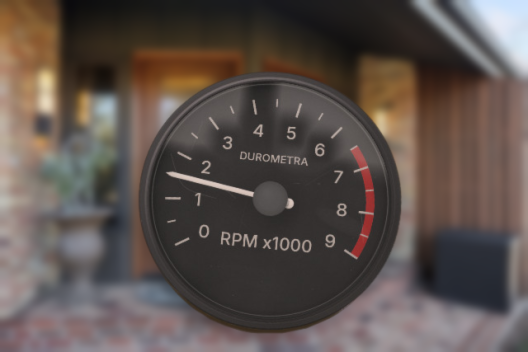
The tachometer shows 1500rpm
